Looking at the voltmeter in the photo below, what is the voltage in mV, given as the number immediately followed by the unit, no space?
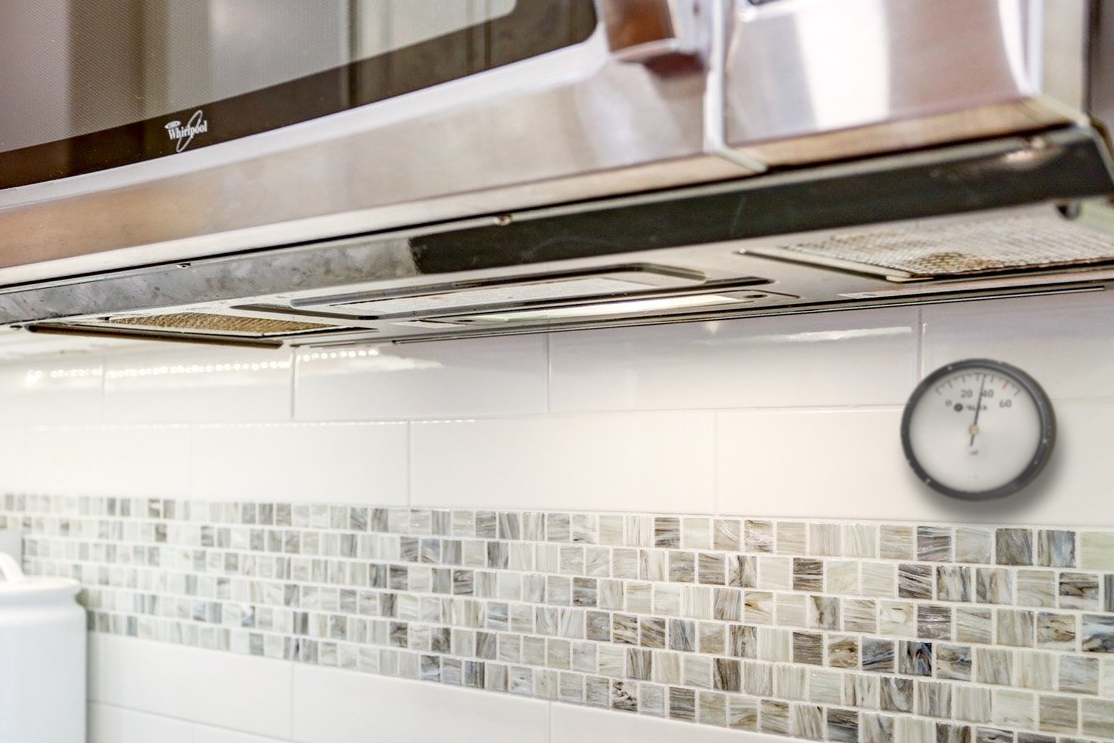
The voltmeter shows 35mV
